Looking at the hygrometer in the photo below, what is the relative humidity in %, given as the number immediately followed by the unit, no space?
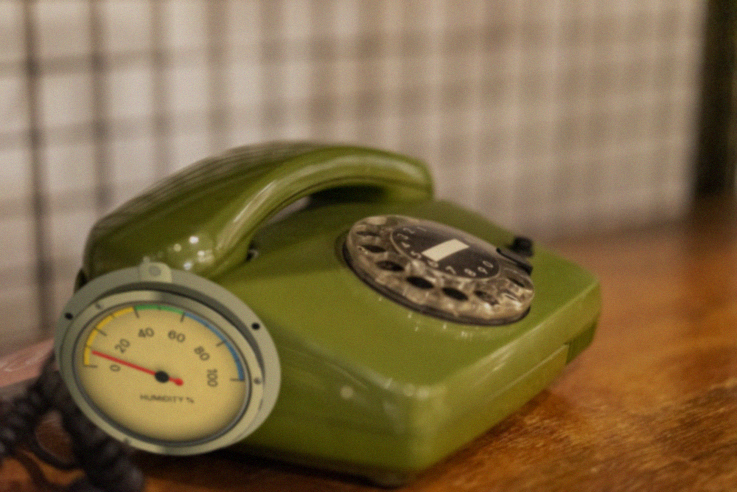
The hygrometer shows 10%
